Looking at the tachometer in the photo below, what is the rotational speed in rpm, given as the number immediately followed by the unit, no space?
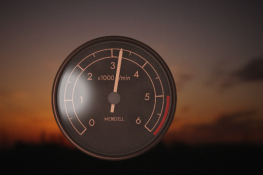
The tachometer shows 3250rpm
